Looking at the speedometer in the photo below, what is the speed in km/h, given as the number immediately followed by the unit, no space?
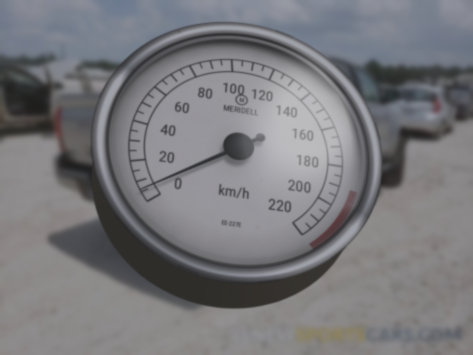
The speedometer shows 5km/h
